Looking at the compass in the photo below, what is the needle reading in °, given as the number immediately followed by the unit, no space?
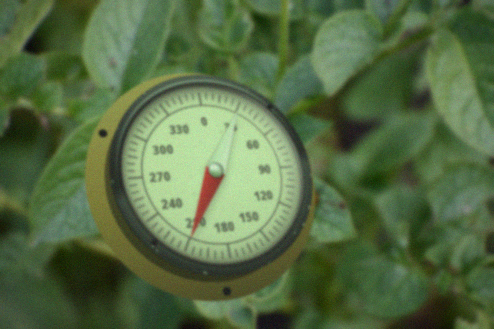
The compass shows 210°
